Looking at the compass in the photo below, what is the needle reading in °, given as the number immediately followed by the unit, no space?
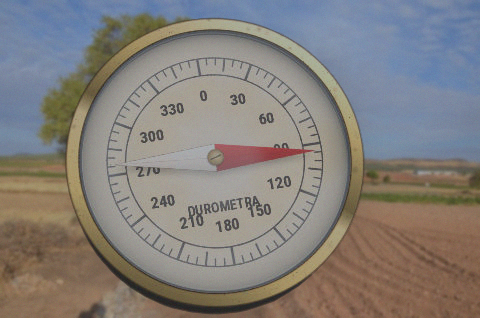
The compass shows 95°
